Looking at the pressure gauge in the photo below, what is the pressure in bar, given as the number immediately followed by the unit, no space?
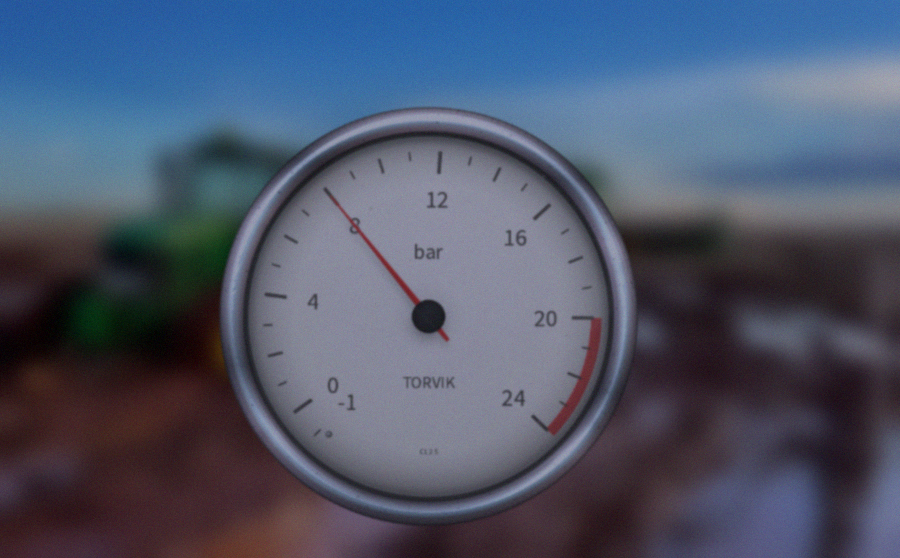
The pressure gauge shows 8bar
